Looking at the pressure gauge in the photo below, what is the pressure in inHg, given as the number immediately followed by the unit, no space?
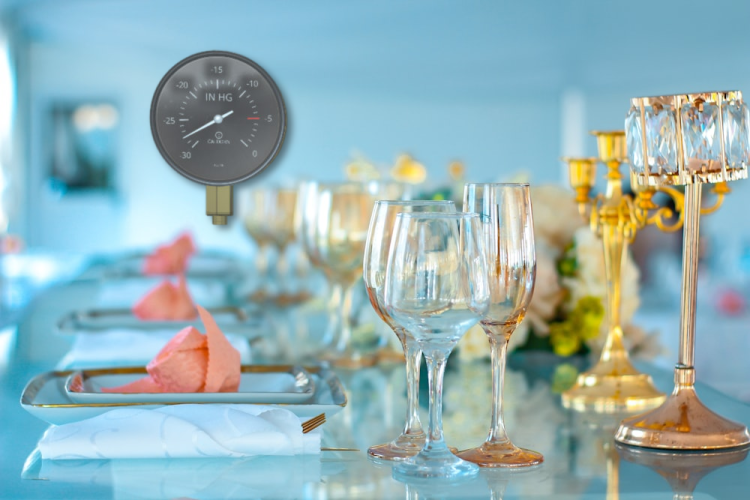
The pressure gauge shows -28inHg
